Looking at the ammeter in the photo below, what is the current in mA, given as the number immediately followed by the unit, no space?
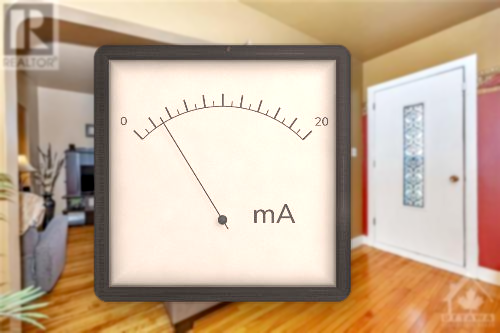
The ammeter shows 3mA
